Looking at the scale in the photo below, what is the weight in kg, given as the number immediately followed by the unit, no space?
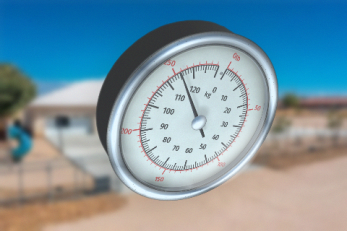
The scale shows 115kg
